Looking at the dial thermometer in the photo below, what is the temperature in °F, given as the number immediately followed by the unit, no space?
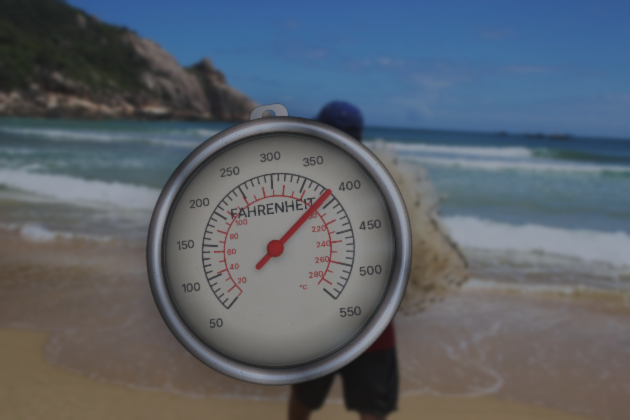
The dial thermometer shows 390°F
